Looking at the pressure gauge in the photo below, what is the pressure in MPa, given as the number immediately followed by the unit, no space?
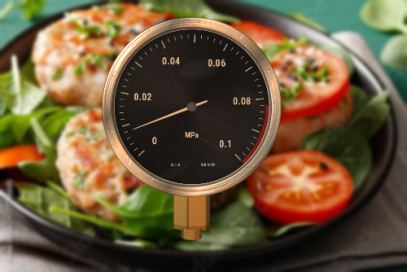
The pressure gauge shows 0.008MPa
